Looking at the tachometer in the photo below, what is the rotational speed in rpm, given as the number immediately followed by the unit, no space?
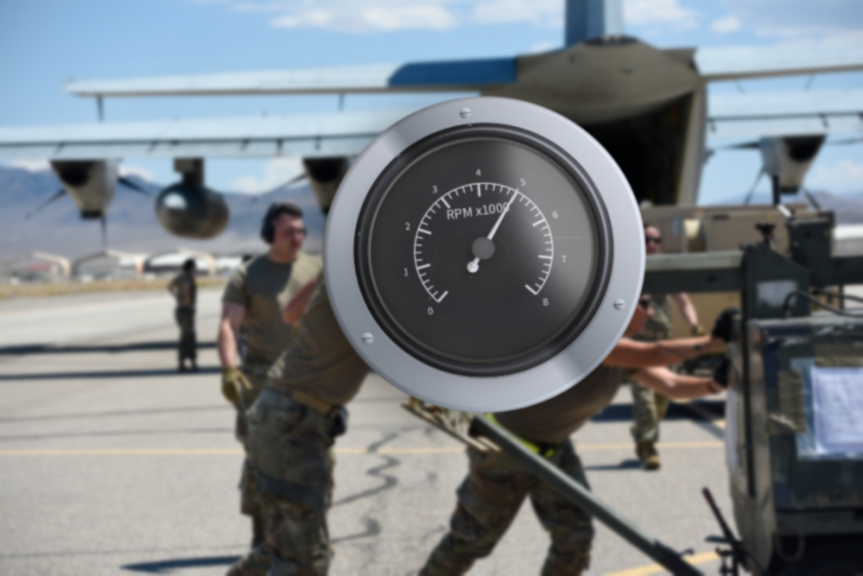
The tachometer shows 5000rpm
